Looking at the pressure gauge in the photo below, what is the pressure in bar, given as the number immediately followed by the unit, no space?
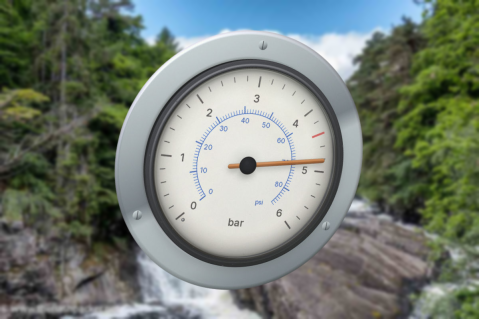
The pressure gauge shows 4.8bar
